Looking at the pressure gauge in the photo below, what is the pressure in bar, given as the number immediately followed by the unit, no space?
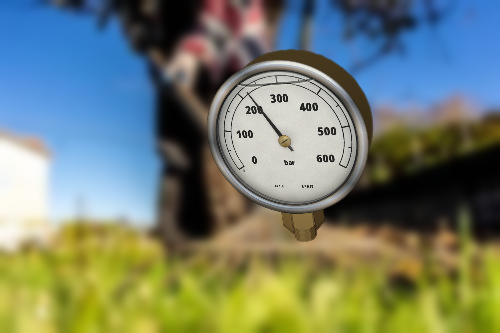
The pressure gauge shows 225bar
